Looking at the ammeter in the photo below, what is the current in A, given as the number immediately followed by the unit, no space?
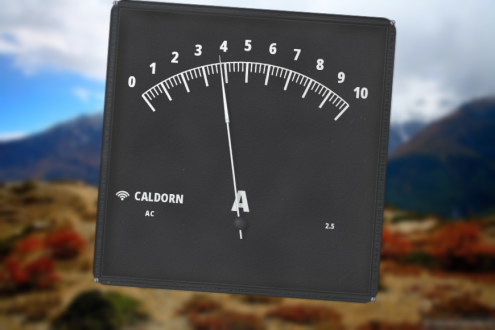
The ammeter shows 3.8A
